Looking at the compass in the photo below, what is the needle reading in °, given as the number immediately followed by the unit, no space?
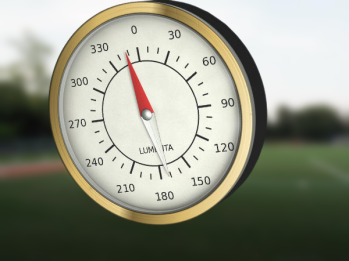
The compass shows 350°
